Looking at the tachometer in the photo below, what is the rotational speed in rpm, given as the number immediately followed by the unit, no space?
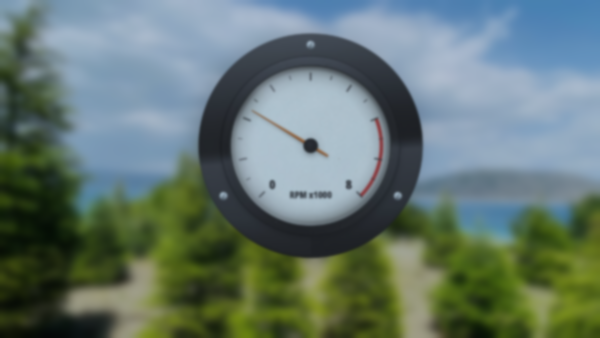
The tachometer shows 2250rpm
